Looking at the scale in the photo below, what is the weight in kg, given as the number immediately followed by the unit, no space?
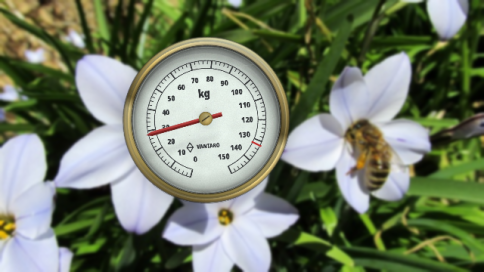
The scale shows 28kg
